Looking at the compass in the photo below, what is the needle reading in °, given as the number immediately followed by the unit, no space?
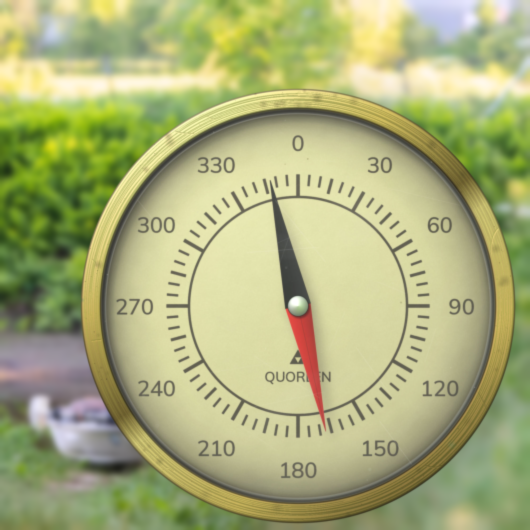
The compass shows 167.5°
